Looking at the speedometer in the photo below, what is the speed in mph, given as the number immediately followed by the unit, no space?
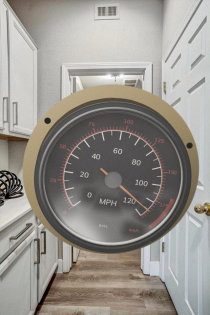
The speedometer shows 115mph
